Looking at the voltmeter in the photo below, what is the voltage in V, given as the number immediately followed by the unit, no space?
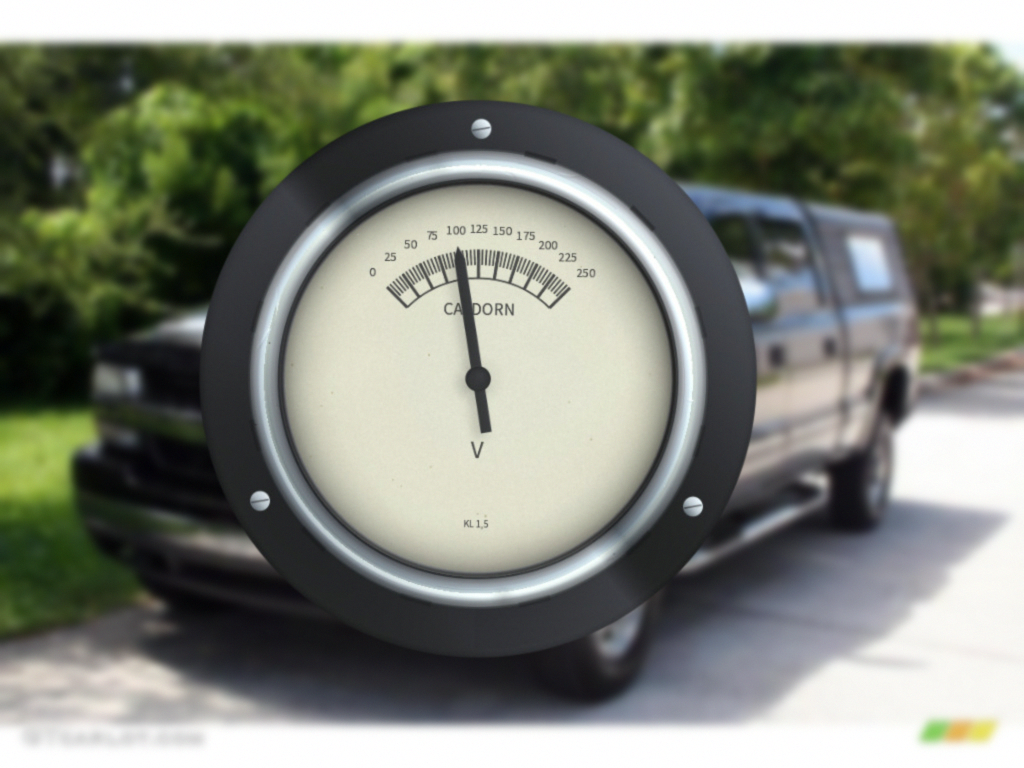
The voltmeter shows 100V
